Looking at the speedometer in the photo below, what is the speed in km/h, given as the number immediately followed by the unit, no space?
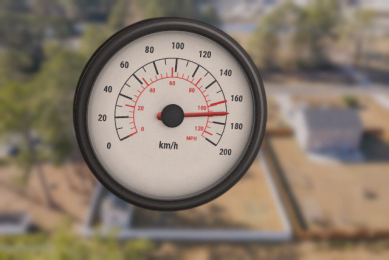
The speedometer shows 170km/h
